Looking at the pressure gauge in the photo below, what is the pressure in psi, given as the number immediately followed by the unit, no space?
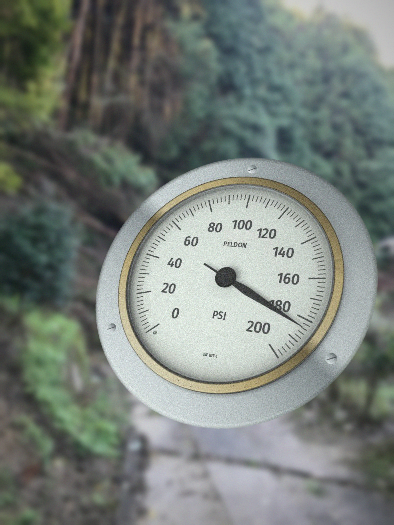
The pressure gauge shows 184psi
